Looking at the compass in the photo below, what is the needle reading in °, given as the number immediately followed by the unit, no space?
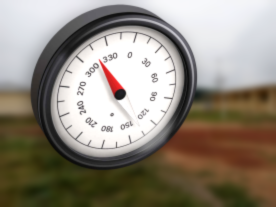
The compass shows 315°
